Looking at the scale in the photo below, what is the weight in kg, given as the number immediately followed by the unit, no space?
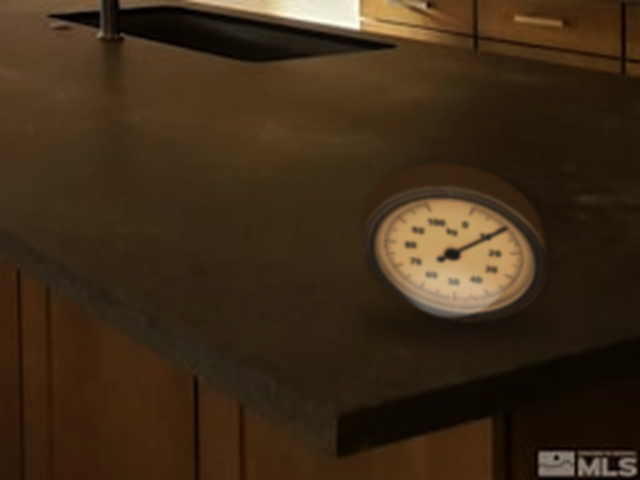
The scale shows 10kg
